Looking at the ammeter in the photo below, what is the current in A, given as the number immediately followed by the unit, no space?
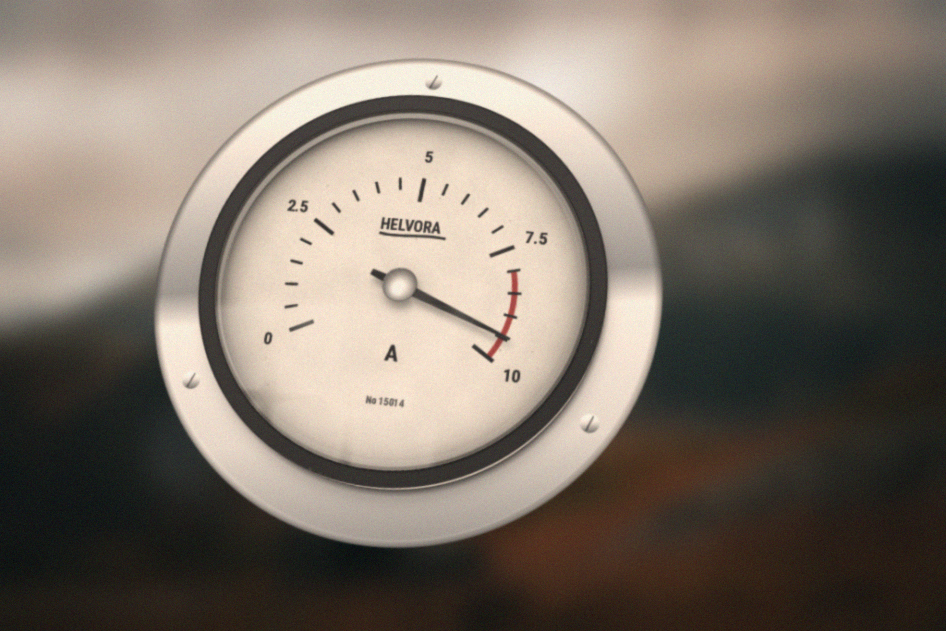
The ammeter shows 9.5A
